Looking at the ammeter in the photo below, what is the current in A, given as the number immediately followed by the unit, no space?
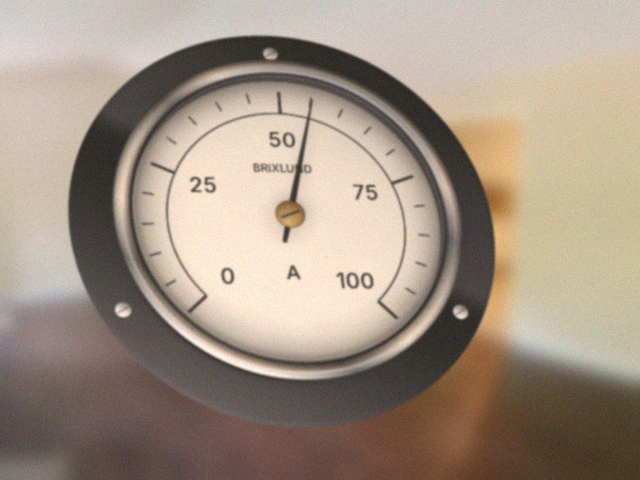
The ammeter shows 55A
